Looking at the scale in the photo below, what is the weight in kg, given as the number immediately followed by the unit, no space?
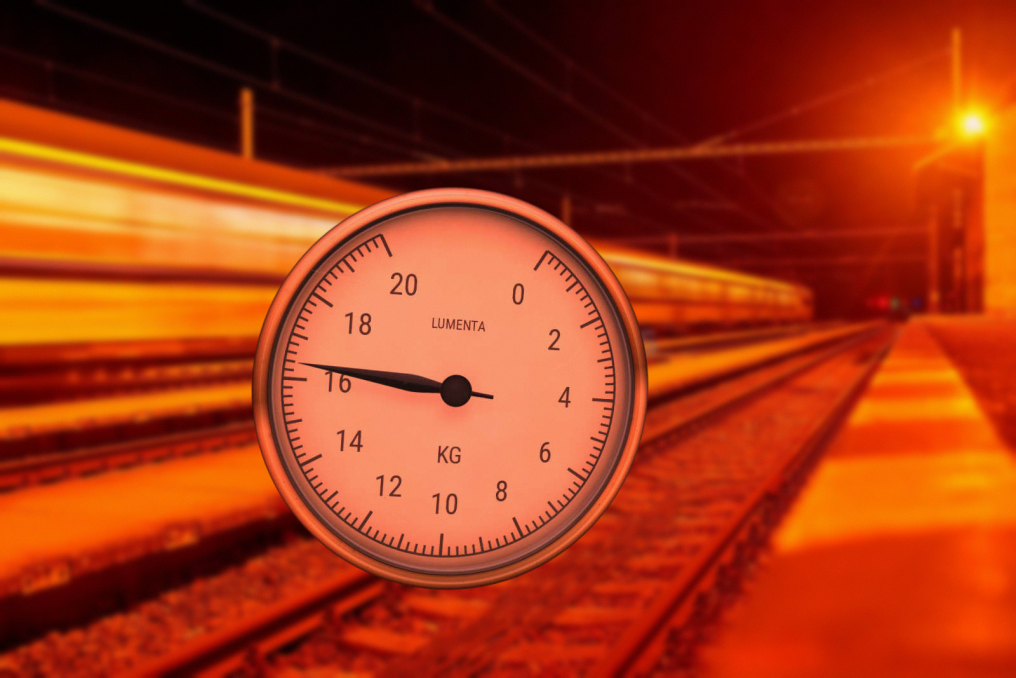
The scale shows 16.4kg
